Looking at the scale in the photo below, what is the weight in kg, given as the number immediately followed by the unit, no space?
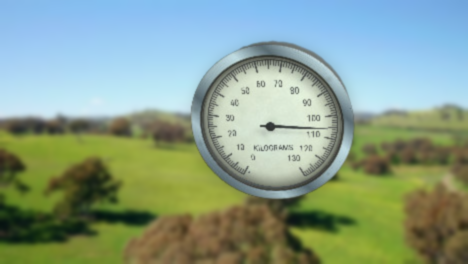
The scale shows 105kg
